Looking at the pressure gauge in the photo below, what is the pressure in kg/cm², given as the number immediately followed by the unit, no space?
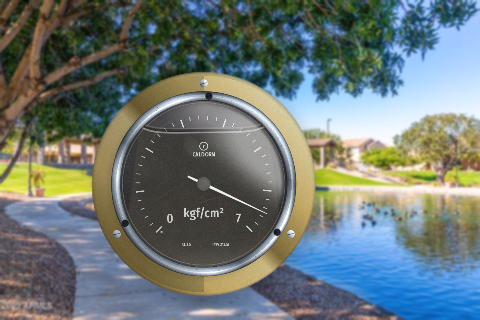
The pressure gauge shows 6.5kg/cm²
